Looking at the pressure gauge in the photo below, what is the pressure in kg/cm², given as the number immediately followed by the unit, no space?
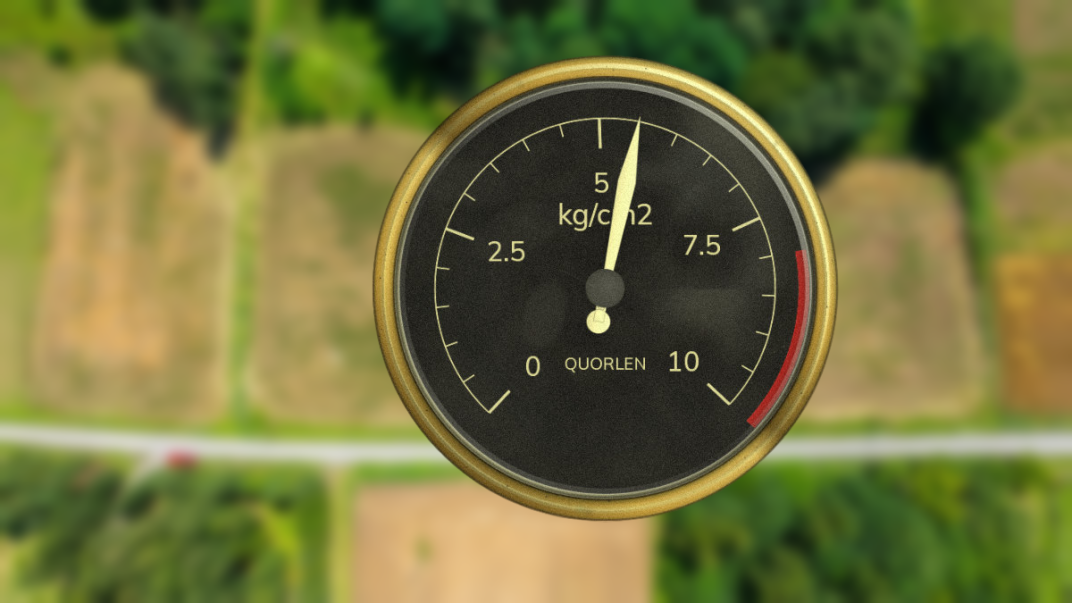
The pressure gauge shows 5.5kg/cm²
